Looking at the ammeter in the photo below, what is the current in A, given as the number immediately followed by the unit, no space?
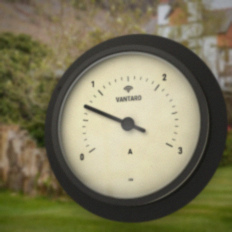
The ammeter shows 0.7A
